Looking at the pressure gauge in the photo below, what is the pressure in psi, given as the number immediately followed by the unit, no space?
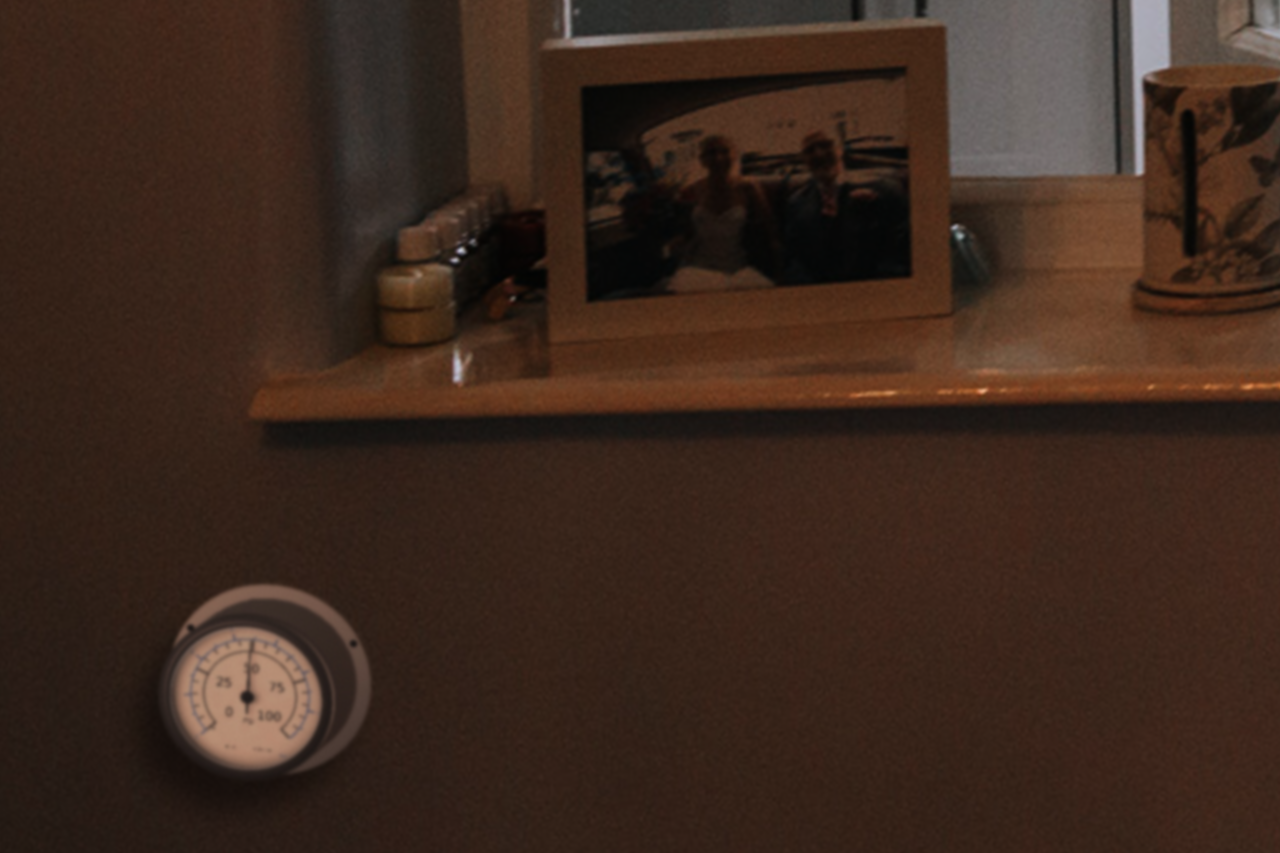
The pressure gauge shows 50psi
